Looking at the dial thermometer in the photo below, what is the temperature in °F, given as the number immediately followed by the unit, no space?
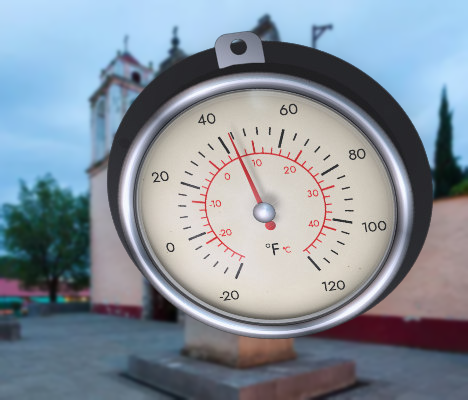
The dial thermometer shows 44°F
